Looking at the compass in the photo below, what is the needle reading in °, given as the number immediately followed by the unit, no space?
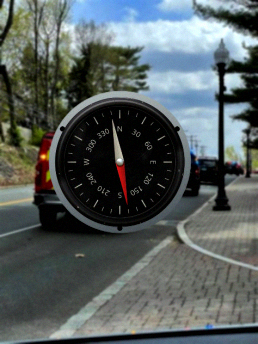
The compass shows 170°
